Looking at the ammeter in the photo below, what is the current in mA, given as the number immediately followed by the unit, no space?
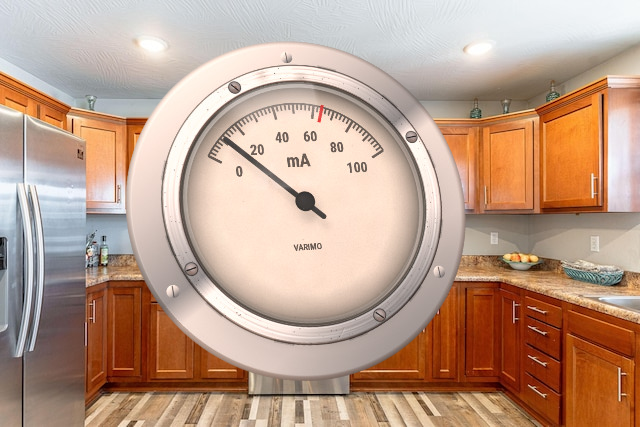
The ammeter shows 10mA
